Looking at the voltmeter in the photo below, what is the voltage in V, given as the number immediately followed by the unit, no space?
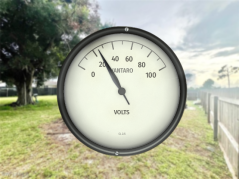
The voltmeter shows 25V
